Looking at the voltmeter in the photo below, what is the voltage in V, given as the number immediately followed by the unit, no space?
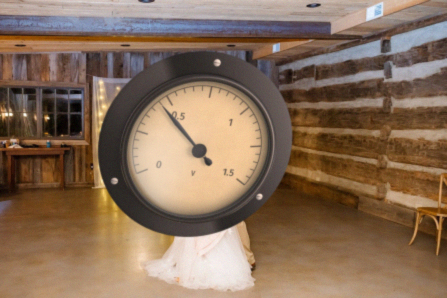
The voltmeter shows 0.45V
